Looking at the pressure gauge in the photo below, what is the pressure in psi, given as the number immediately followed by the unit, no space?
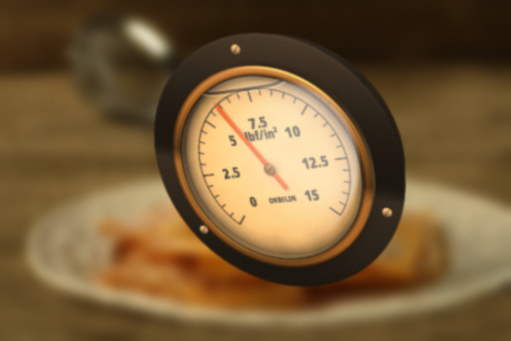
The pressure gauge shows 6psi
